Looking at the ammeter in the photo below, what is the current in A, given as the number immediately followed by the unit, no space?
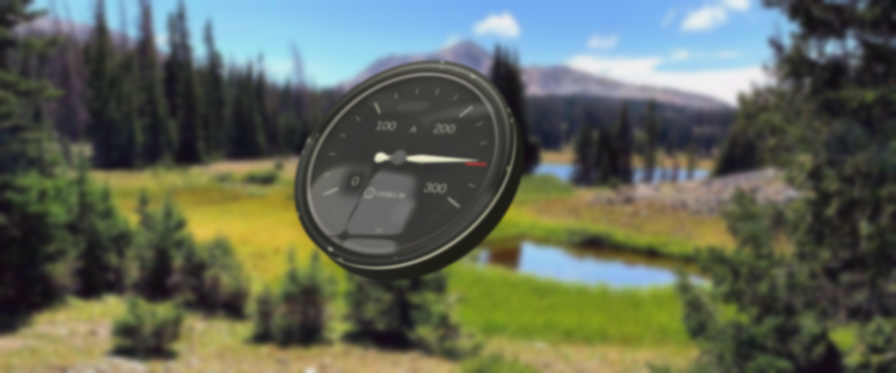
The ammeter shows 260A
